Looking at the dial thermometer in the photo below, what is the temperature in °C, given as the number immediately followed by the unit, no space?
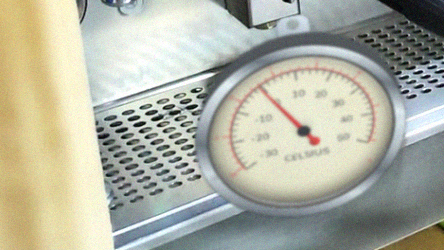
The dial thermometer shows 0°C
